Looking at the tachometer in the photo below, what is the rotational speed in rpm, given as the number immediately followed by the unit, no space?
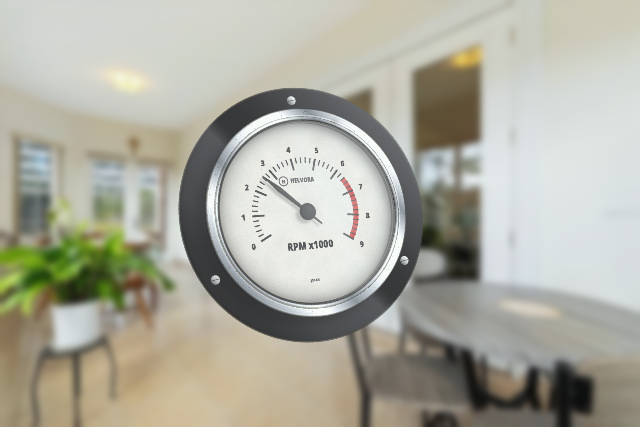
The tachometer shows 2600rpm
